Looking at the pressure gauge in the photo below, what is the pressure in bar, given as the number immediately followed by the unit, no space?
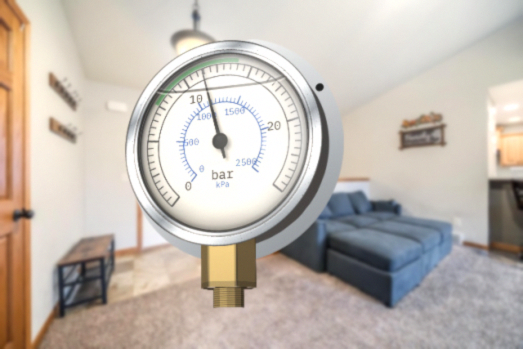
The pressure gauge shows 11.5bar
